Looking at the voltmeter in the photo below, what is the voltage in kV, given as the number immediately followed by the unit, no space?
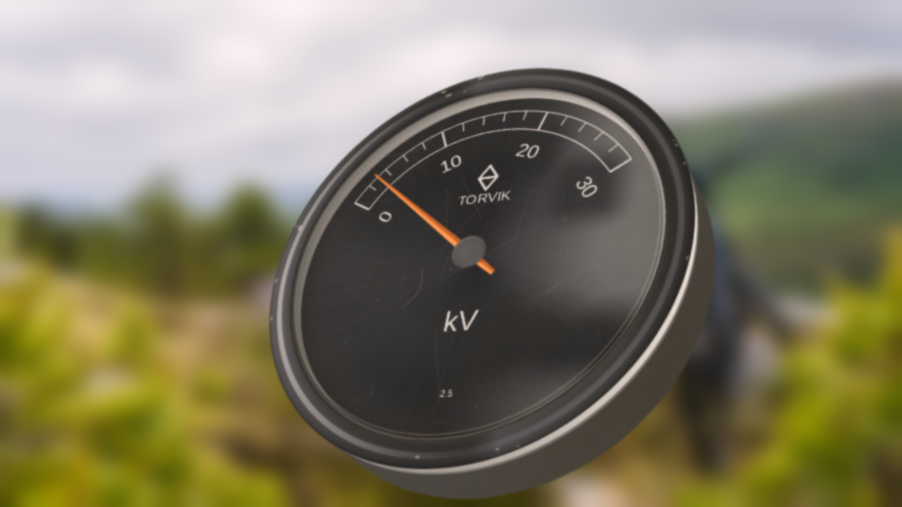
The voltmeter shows 3kV
